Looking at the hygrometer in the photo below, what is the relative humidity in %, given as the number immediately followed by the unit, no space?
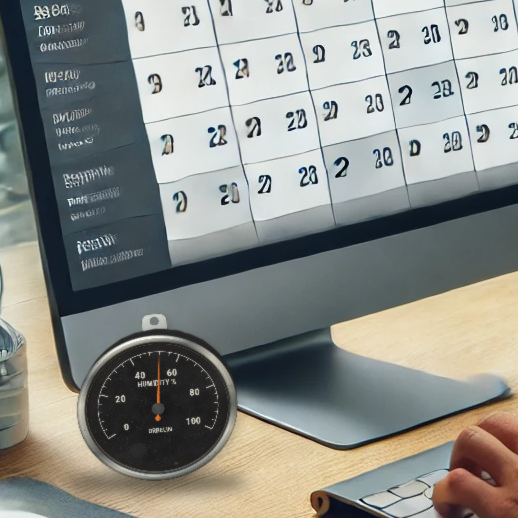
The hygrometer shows 52%
